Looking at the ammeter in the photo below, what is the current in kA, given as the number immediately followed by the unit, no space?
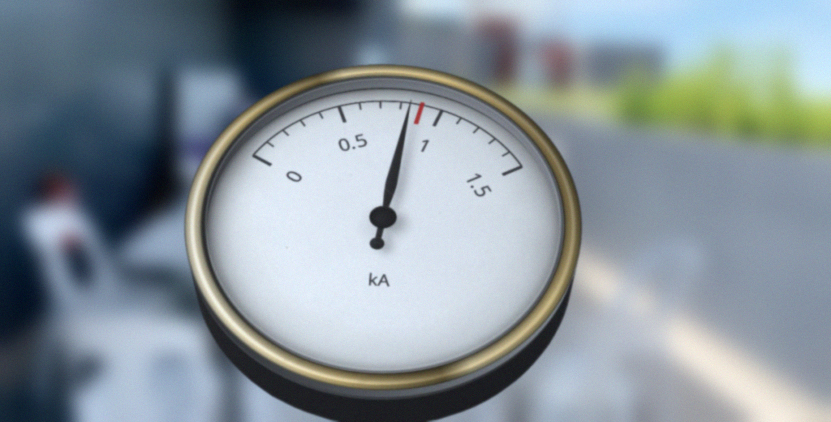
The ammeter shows 0.85kA
